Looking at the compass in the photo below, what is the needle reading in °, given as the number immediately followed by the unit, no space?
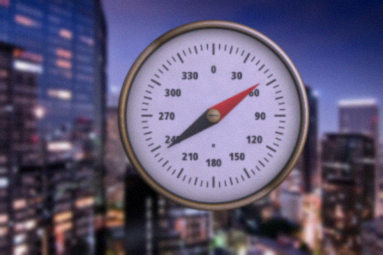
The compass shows 55°
